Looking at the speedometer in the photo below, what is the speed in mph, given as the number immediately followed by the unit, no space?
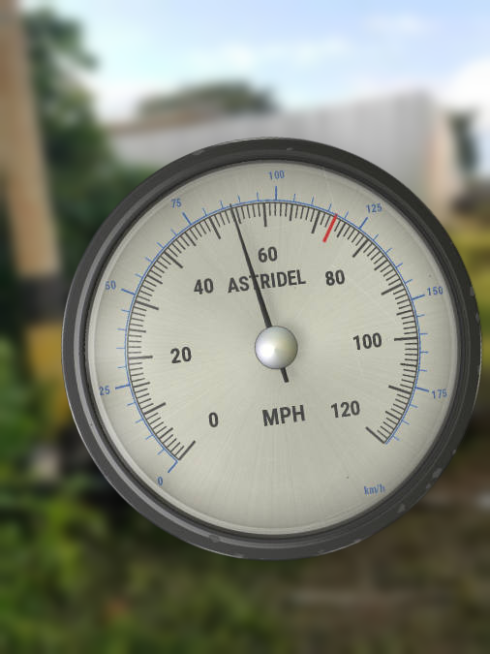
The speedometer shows 54mph
